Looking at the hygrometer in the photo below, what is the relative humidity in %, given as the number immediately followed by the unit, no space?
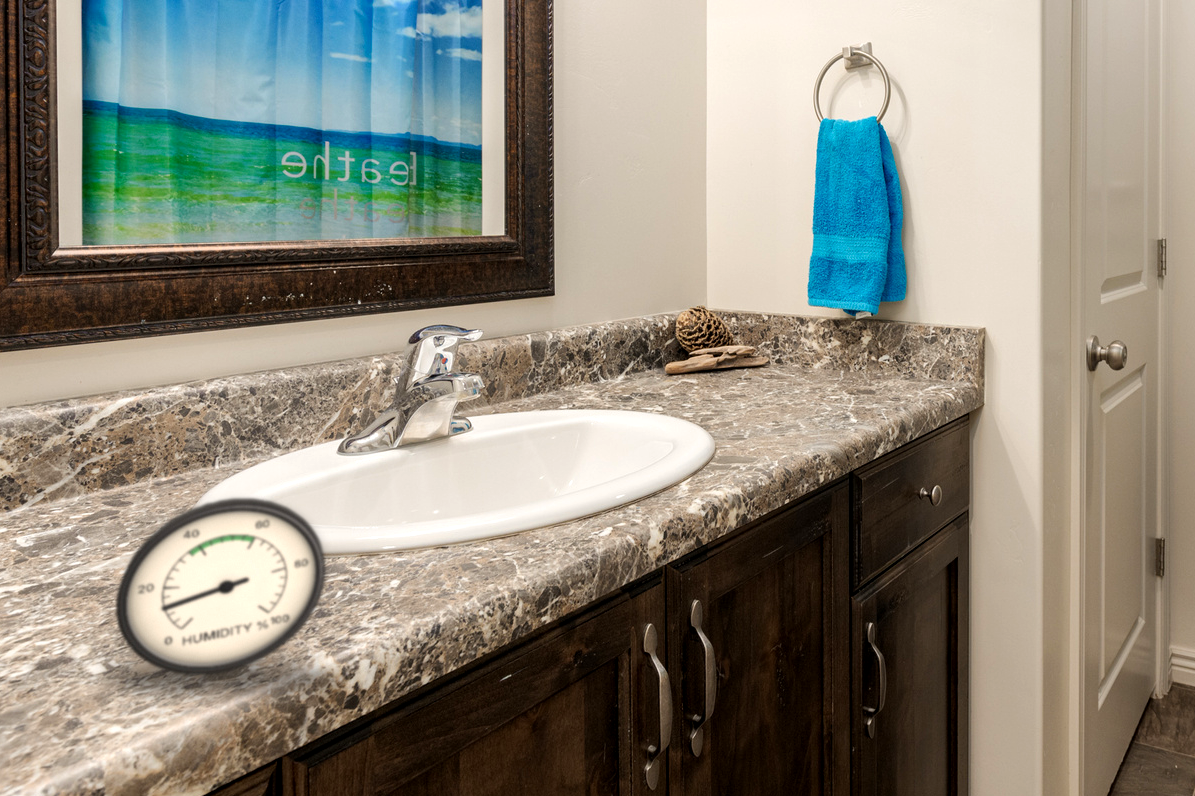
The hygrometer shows 12%
